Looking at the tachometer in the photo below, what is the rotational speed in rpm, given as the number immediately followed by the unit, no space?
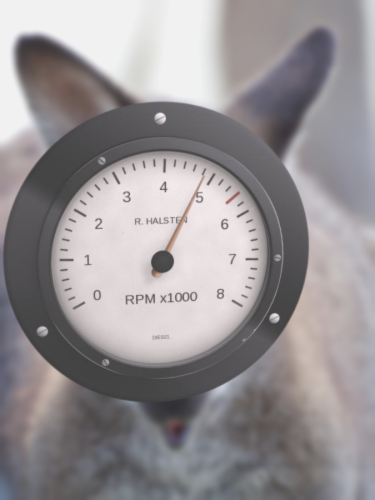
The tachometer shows 4800rpm
